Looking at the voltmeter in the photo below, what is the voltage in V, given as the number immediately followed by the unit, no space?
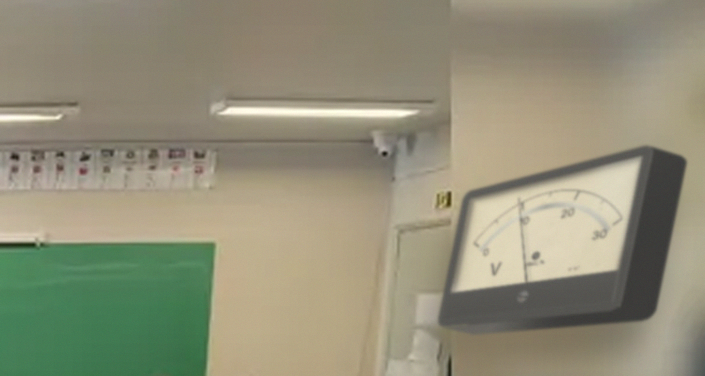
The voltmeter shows 10V
